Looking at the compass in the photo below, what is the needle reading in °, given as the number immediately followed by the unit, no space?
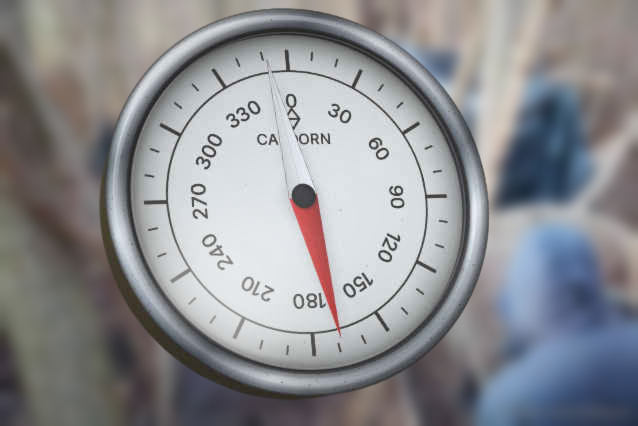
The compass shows 170°
